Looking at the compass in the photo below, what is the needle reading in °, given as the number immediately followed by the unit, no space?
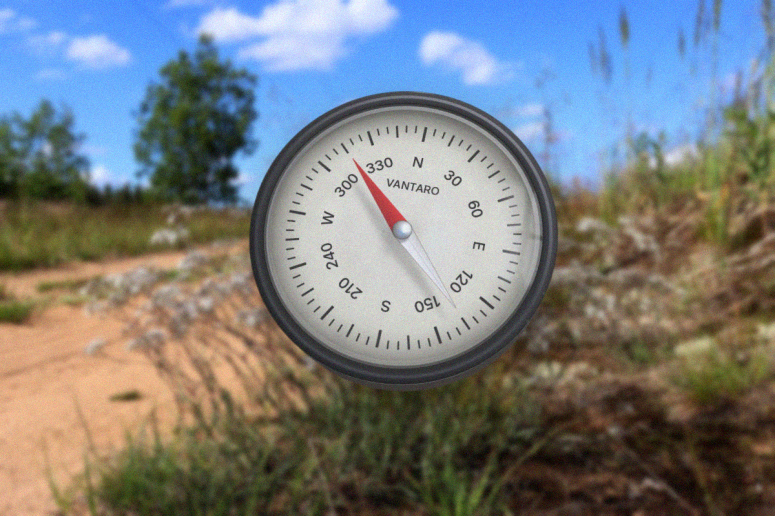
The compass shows 315°
